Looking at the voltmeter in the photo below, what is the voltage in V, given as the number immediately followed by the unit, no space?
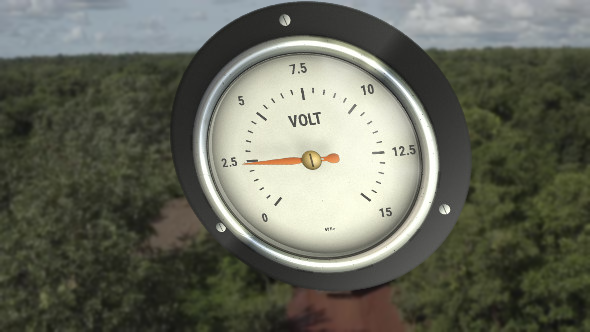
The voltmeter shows 2.5V
